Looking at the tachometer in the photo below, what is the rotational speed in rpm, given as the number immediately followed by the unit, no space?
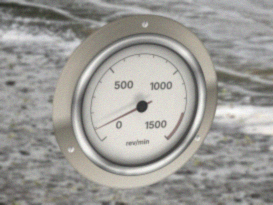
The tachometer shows 100rpm
